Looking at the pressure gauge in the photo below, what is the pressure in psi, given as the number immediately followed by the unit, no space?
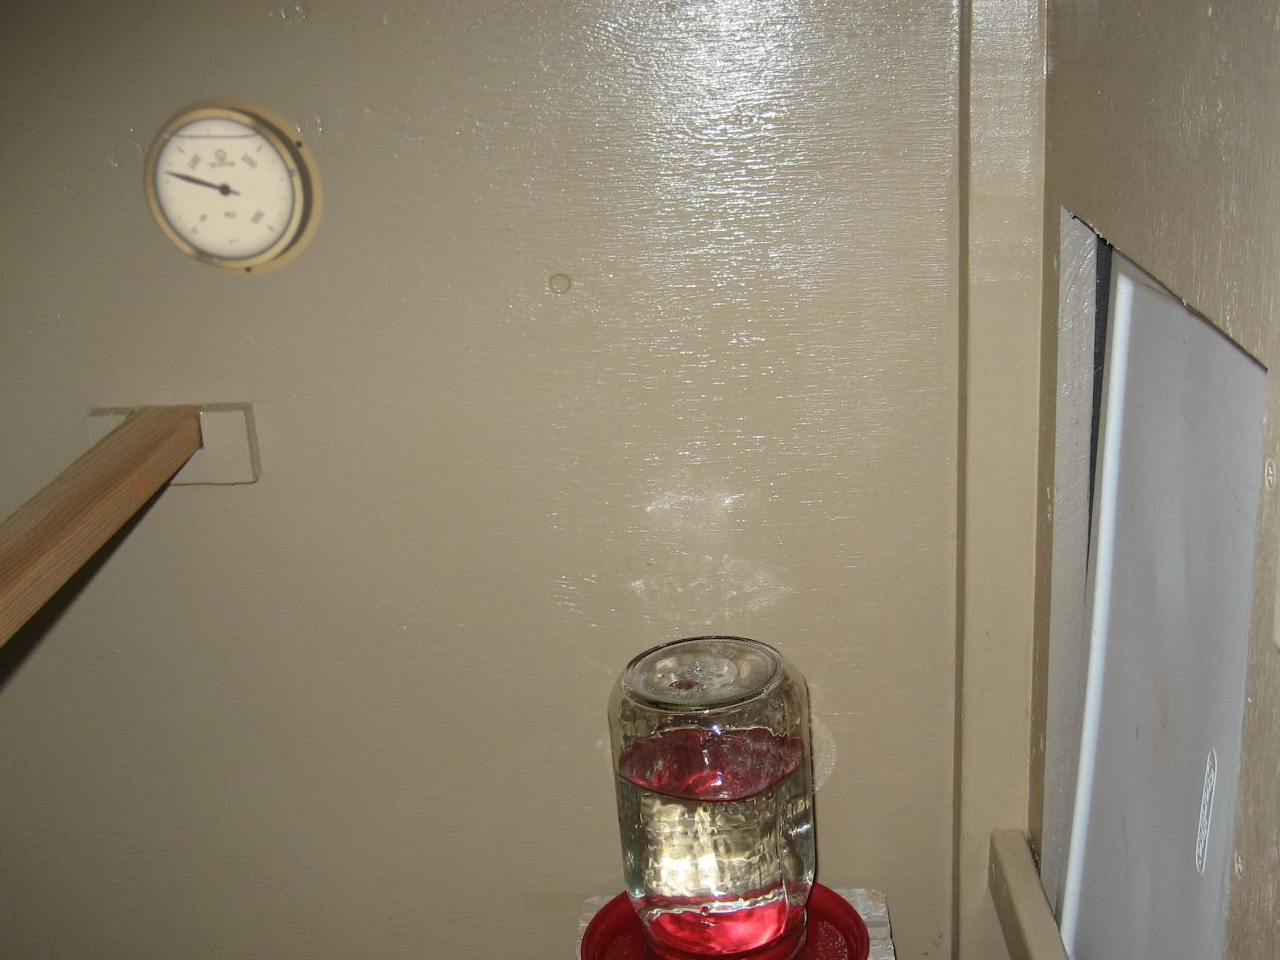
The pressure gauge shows 70psi
